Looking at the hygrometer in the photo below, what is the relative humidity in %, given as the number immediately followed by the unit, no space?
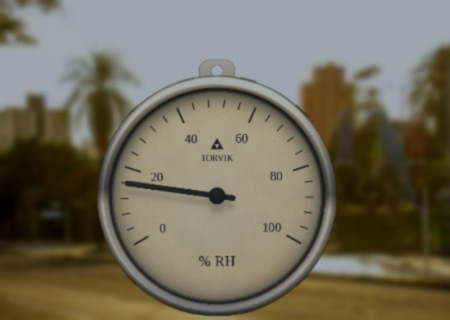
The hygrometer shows 16%
